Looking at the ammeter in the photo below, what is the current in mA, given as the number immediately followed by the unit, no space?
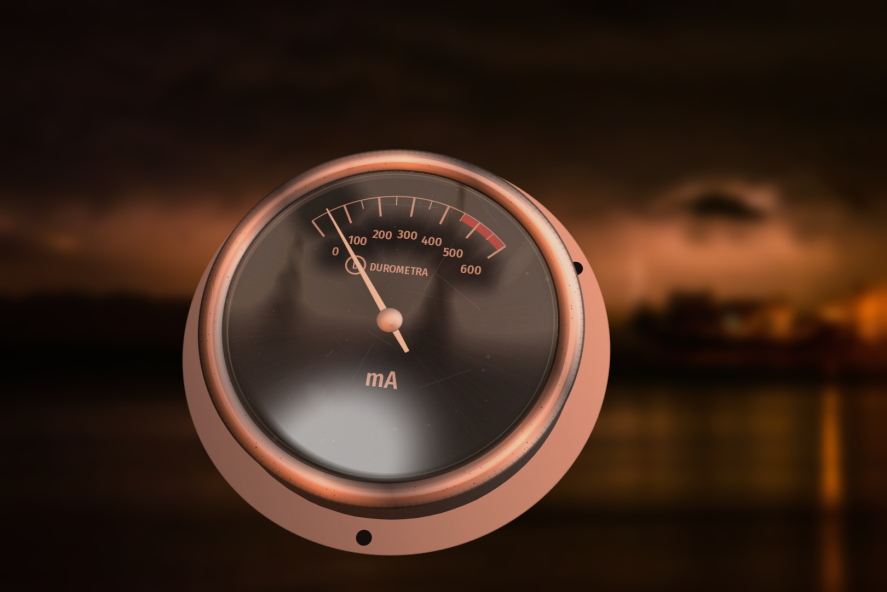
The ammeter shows 50mA
